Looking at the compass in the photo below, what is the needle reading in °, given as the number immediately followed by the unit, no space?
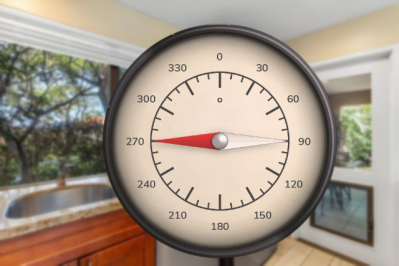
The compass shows 270°
